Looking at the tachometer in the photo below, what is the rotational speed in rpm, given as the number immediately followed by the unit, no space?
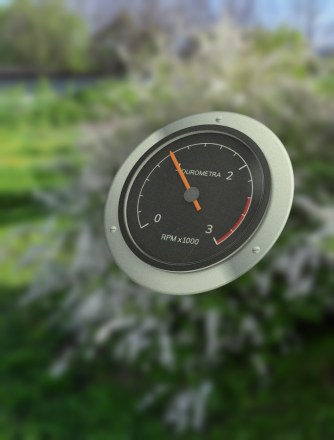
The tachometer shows 1000rpm
